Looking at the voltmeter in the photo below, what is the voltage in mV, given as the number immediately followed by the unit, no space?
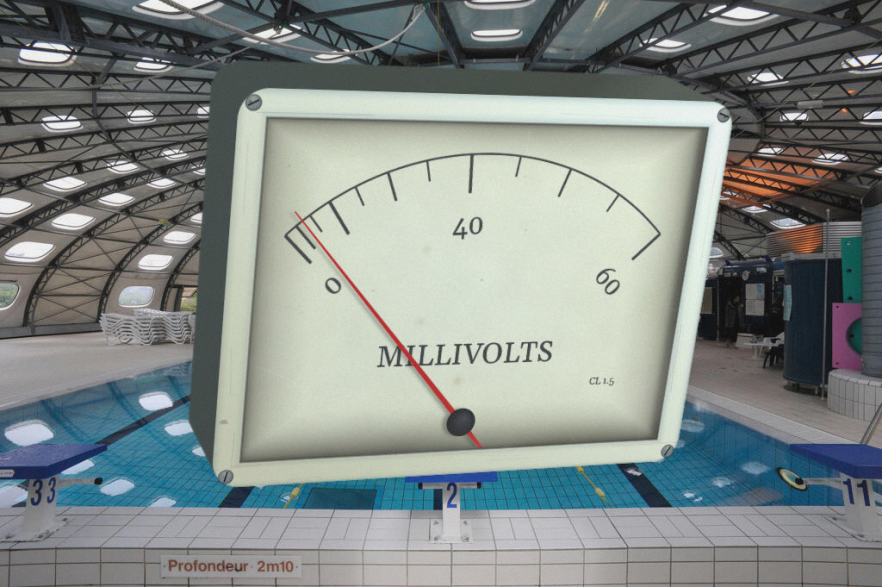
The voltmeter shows 12.5mV
